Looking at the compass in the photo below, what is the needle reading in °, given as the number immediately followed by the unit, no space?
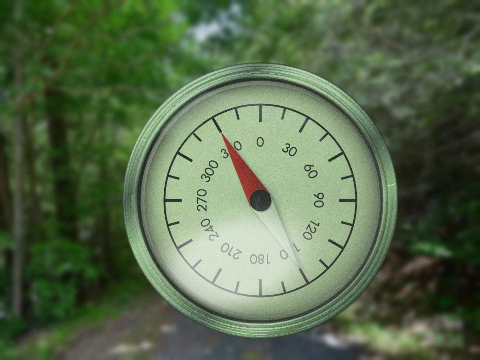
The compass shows 330°
